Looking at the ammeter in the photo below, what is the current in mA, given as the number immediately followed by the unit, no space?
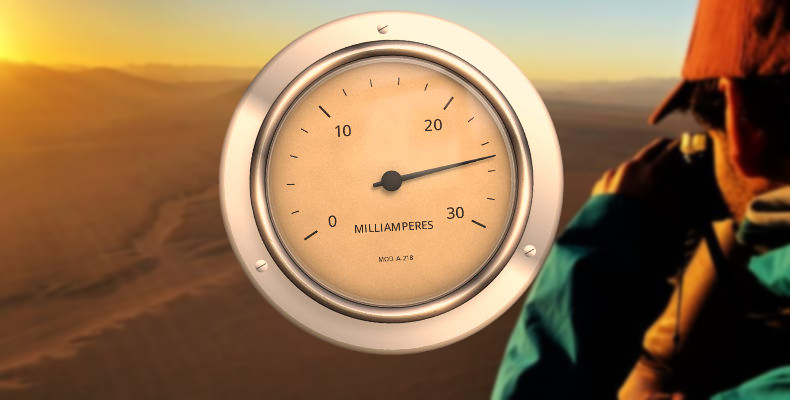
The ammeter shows 25mA
